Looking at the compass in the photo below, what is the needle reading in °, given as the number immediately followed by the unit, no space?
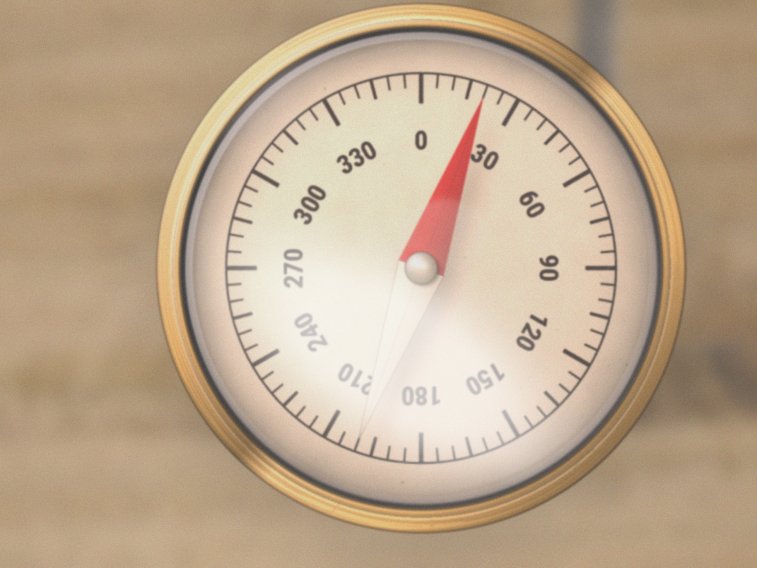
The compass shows 20°
